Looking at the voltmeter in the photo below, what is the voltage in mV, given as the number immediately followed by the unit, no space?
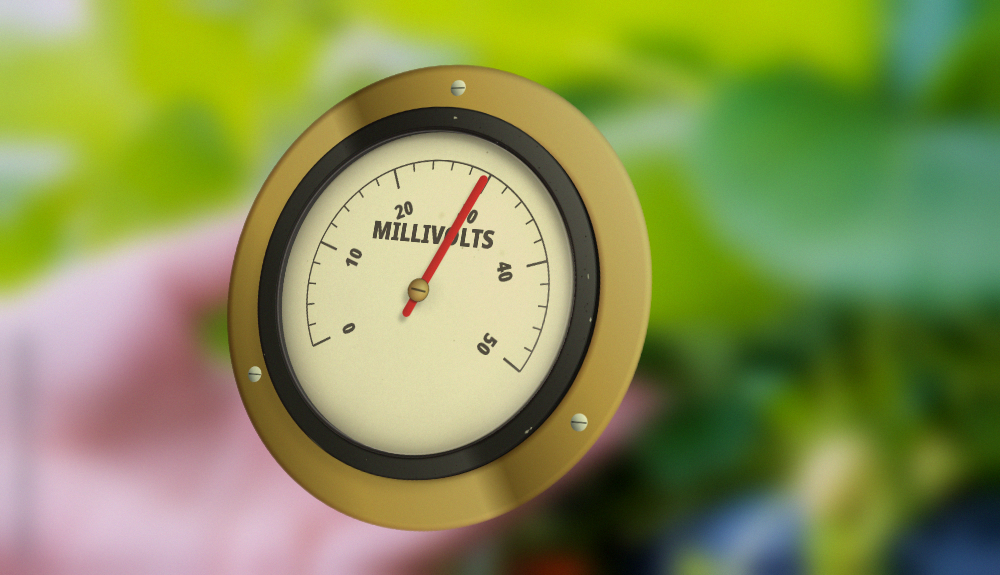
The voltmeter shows 30mV
